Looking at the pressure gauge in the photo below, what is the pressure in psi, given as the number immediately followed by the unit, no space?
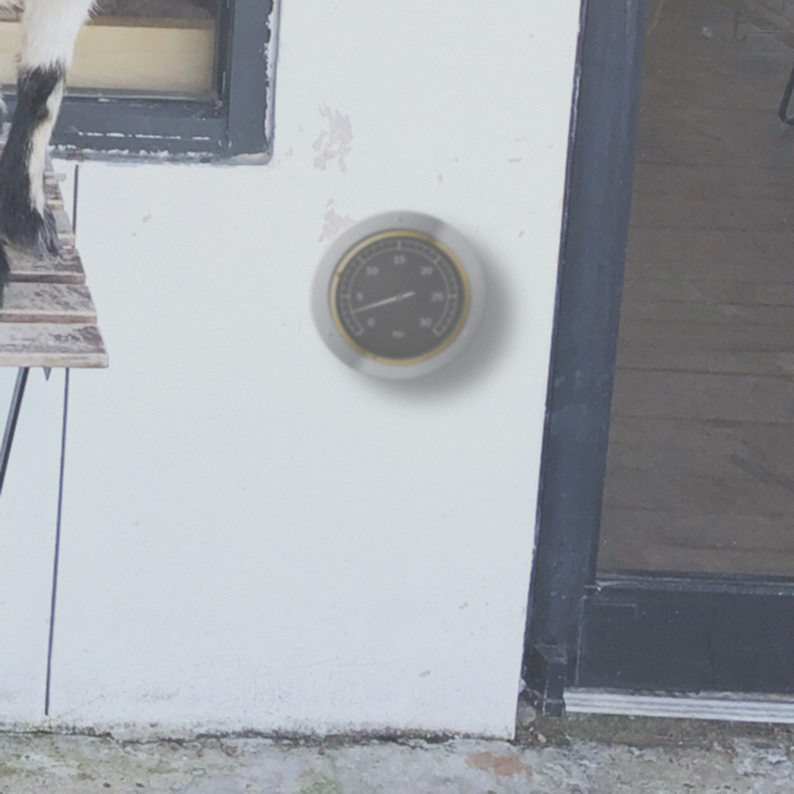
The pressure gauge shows 3psi
